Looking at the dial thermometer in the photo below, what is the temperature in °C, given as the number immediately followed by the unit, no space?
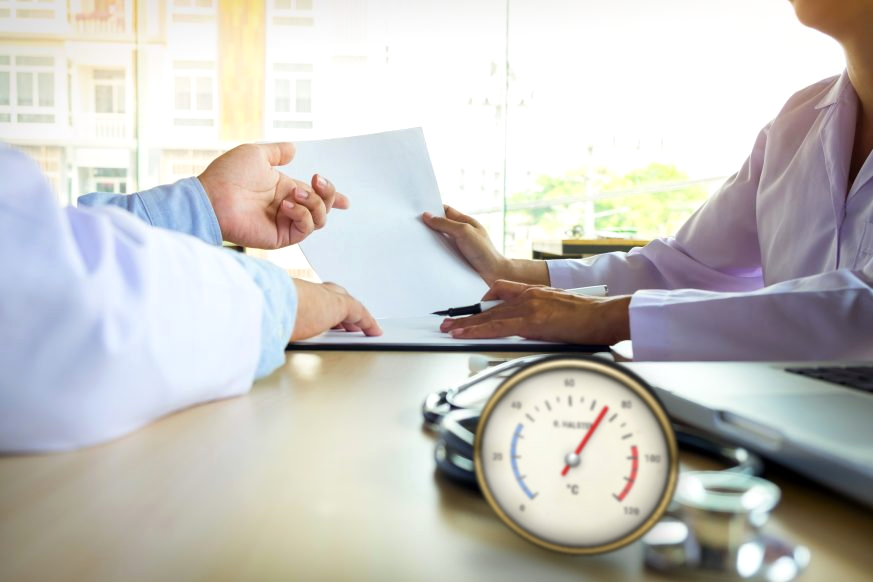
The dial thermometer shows 75°C
